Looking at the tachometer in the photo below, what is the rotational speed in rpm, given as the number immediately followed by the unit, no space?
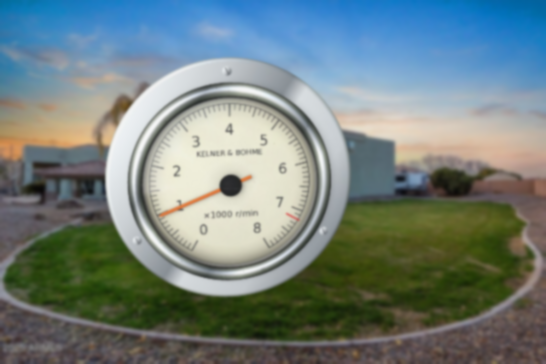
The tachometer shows 1000rpm
